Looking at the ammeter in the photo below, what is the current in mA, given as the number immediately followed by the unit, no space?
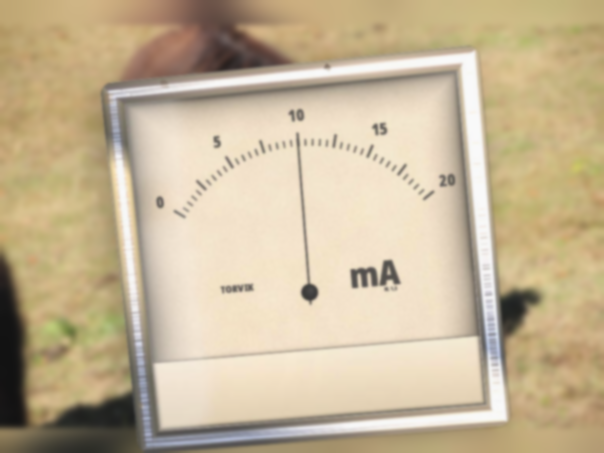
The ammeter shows 10mA
